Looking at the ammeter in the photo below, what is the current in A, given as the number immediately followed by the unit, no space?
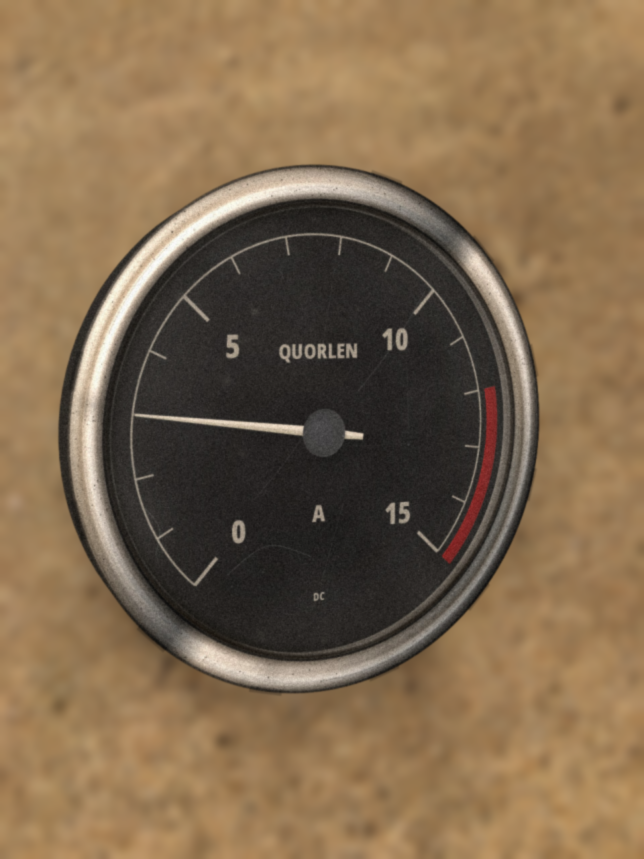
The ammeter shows 3A
